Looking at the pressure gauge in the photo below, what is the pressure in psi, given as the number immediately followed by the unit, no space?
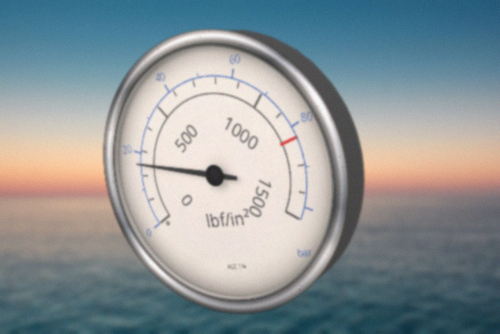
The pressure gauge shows 250psi
